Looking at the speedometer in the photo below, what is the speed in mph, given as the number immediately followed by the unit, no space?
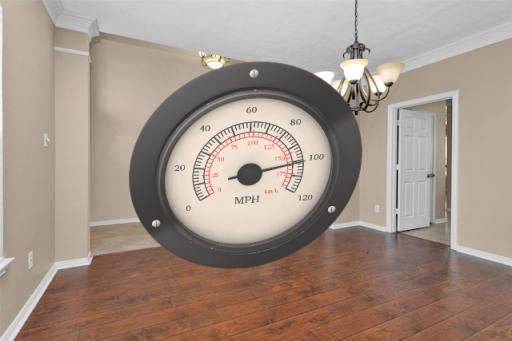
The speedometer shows 100mph
